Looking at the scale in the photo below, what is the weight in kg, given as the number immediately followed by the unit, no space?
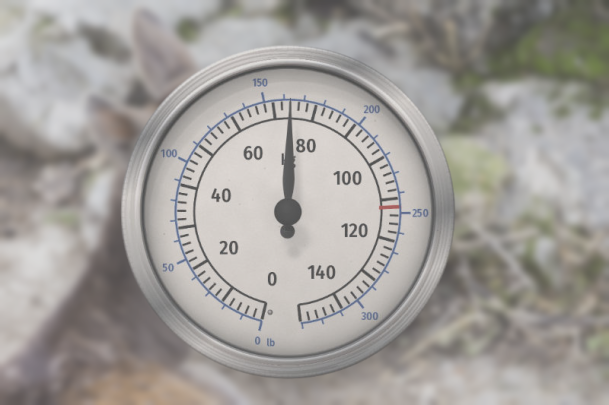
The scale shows 74kg
